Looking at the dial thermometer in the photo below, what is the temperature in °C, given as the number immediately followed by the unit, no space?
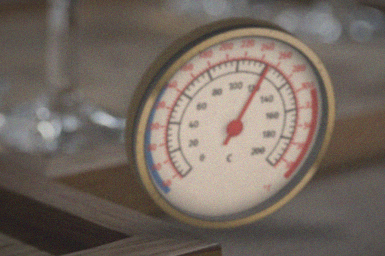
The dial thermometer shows 120°C
